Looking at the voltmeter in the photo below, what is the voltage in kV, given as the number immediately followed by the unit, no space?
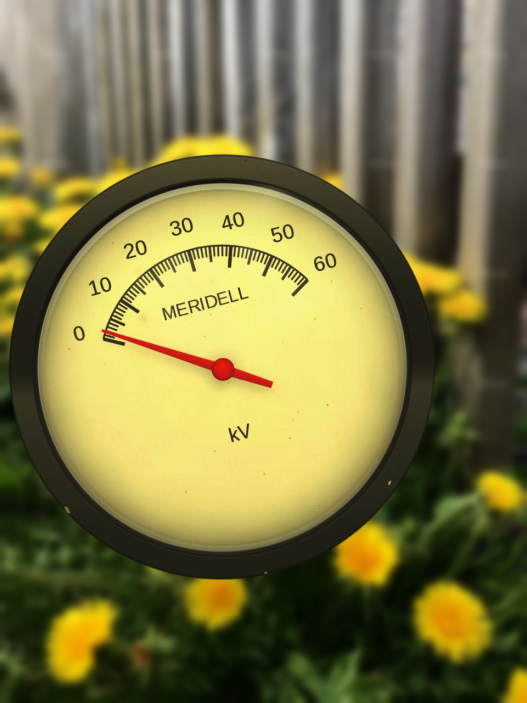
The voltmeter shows 2kV
